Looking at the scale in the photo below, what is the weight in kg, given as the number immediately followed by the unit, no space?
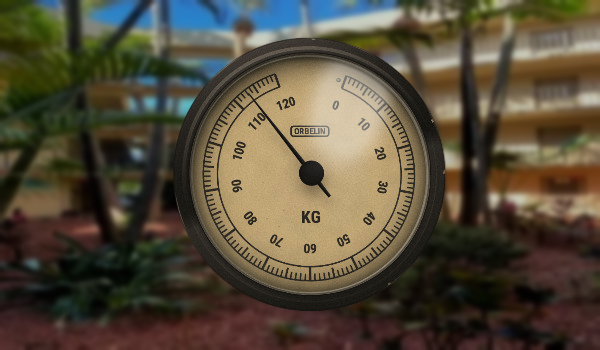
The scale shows 113kg
